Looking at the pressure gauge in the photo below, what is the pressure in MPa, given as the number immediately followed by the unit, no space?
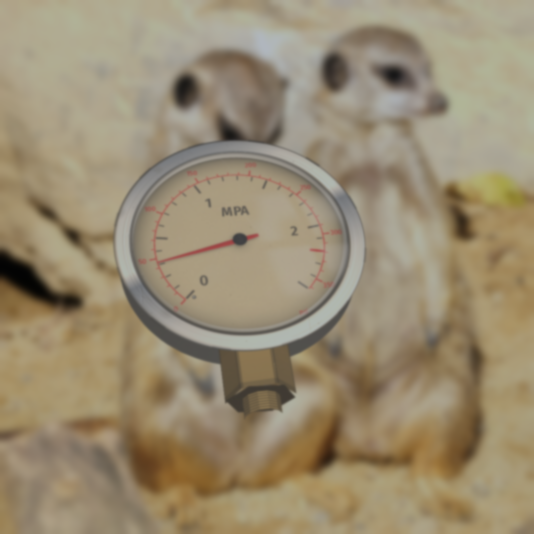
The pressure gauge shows 0.3MPa
